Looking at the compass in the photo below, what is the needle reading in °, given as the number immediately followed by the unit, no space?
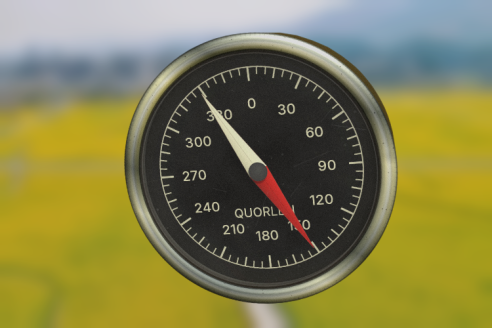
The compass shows 150°
